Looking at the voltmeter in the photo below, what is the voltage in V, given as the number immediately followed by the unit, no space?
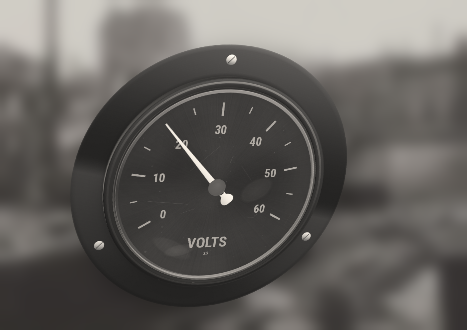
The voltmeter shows 20V
